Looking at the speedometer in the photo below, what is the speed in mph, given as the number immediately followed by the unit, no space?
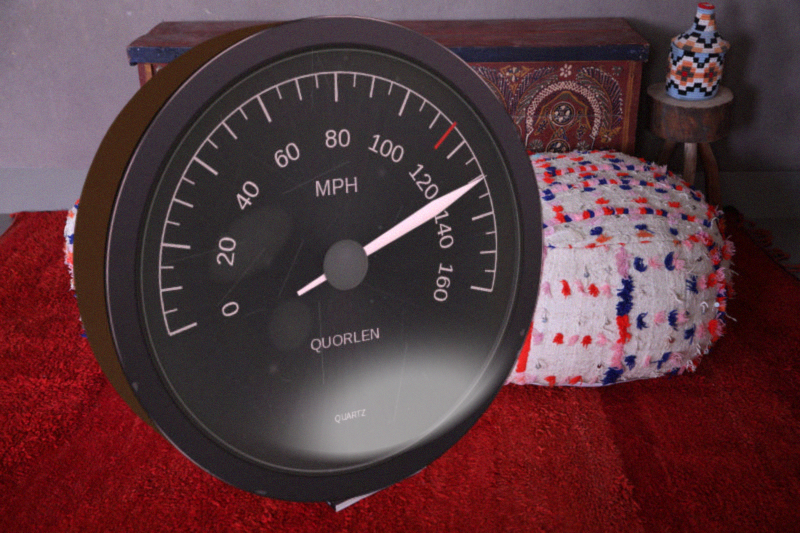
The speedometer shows 130mph
